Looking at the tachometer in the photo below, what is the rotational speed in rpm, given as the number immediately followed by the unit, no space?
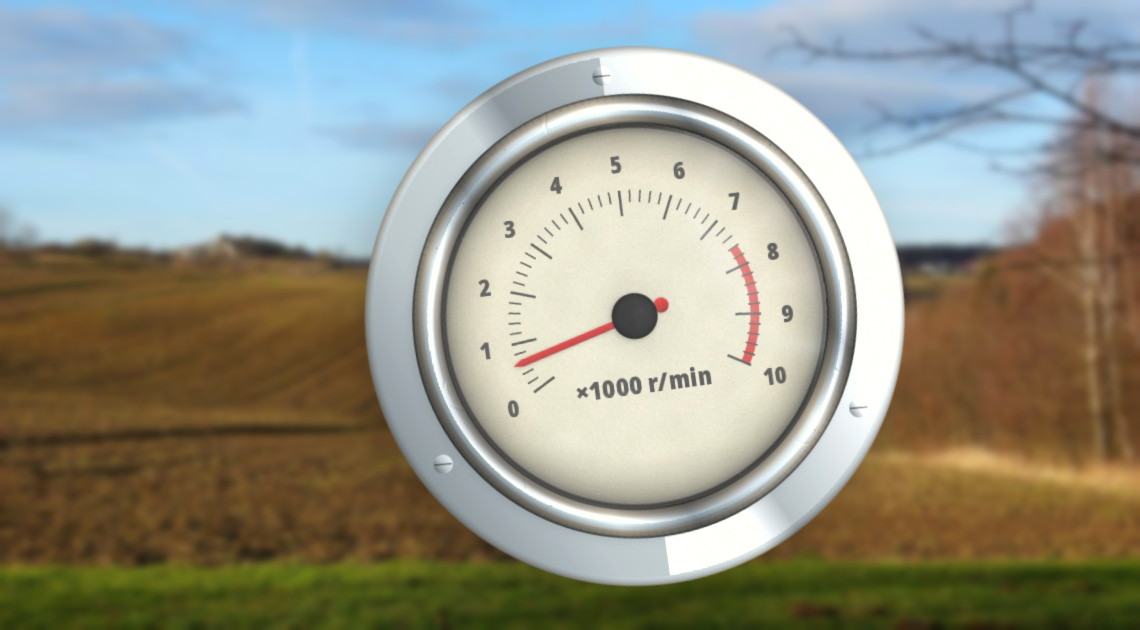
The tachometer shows 600rpm
